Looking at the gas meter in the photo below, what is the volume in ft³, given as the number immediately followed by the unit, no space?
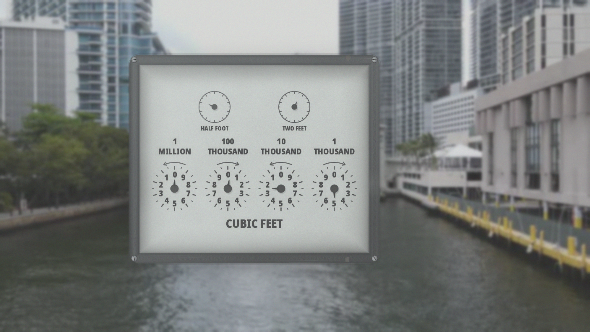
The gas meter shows 2500ft³
